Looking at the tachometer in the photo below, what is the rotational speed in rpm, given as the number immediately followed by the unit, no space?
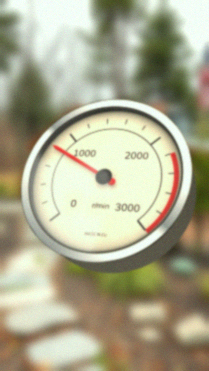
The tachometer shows 800rpm
